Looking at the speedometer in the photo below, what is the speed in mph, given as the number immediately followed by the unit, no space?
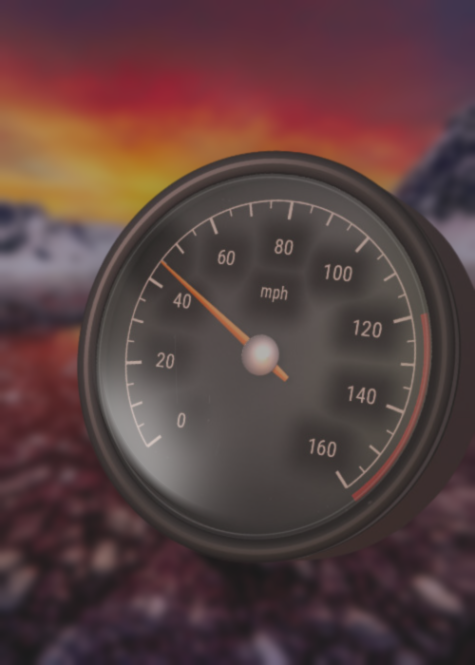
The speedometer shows 45mph
